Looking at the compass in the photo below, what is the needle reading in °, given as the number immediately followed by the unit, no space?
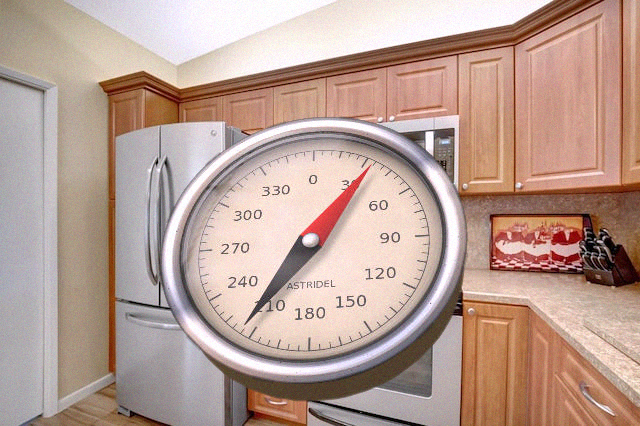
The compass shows 35°
